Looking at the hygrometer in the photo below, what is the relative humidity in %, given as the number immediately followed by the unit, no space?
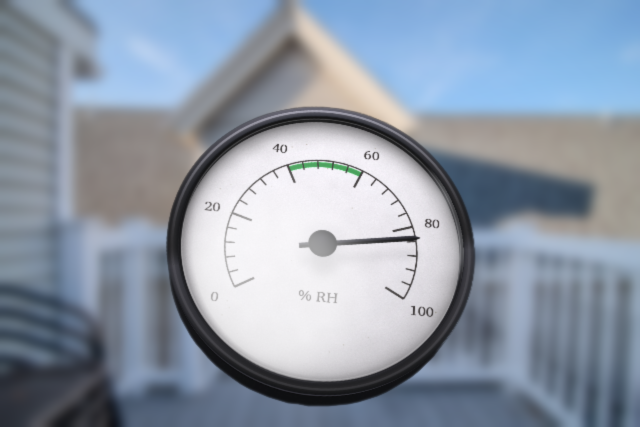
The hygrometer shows 84%
